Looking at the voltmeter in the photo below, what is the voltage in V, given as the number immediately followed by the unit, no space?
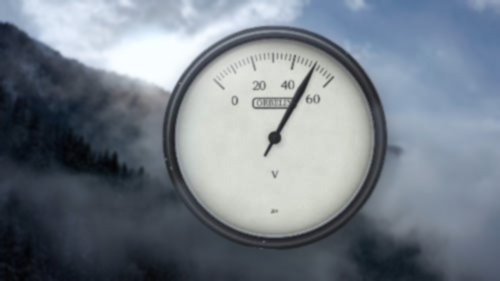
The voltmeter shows 50V
